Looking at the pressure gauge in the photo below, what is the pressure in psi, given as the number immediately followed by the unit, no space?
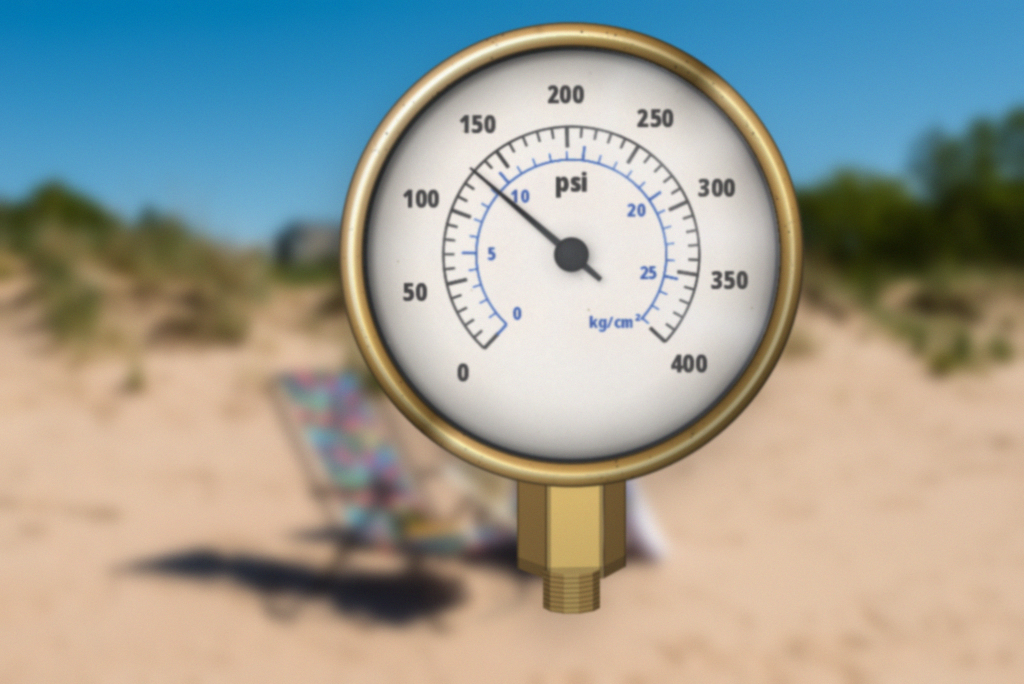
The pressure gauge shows 130psi
